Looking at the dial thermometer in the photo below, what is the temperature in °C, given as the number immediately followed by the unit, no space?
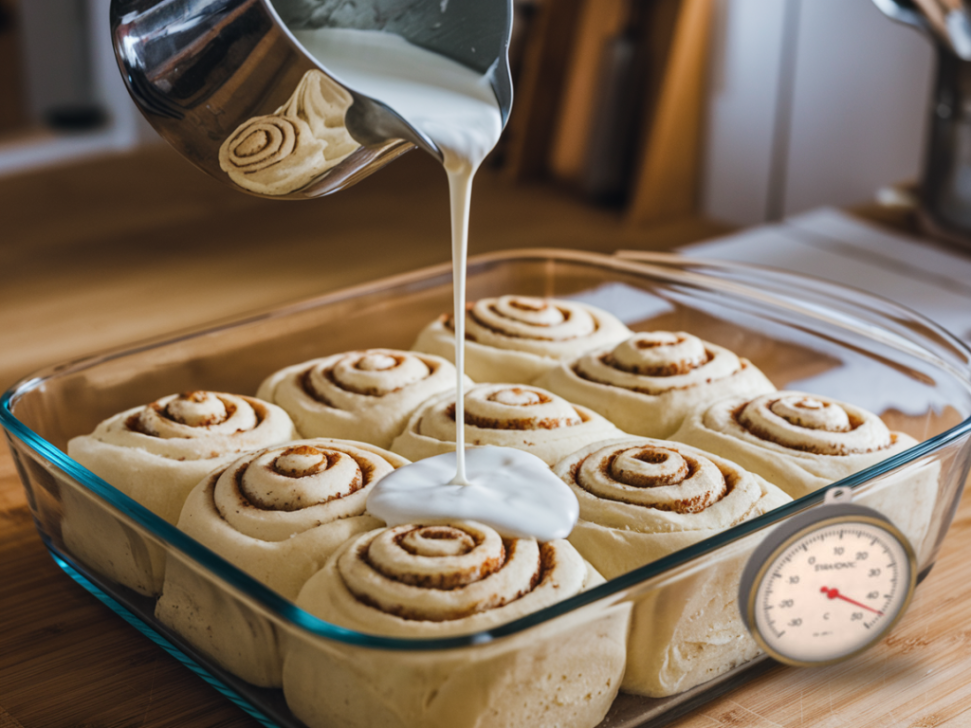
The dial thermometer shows 45°C
